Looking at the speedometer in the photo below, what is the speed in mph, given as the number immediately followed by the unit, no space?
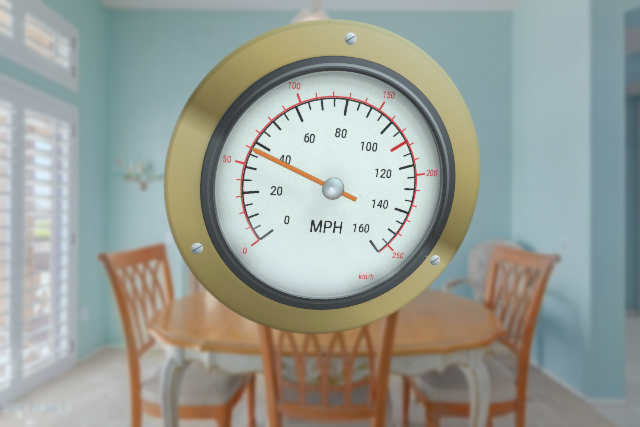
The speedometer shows 37.5mph
